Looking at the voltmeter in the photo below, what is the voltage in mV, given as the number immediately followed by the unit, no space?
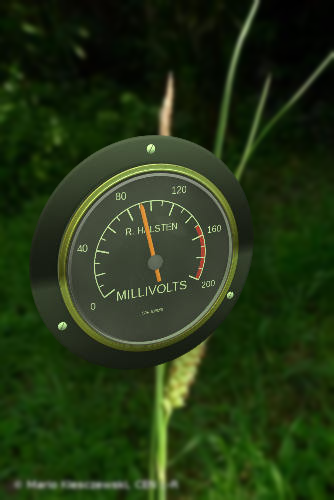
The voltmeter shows 90mV
